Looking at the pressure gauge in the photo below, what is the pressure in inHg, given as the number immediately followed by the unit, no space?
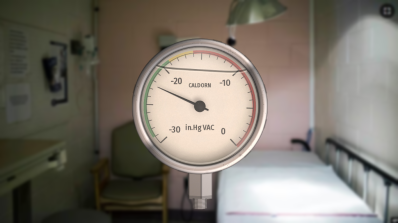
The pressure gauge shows -22.5inHg
